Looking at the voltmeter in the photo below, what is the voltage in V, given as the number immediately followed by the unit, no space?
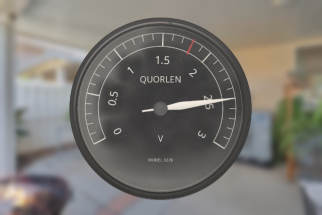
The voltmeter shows 2.5V
